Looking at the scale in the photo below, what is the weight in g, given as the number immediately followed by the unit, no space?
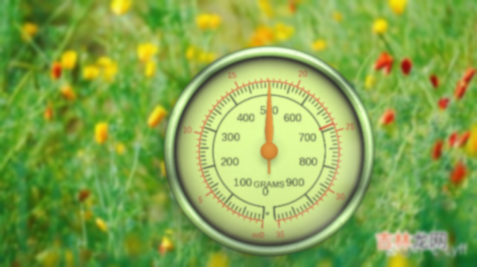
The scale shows 500g
